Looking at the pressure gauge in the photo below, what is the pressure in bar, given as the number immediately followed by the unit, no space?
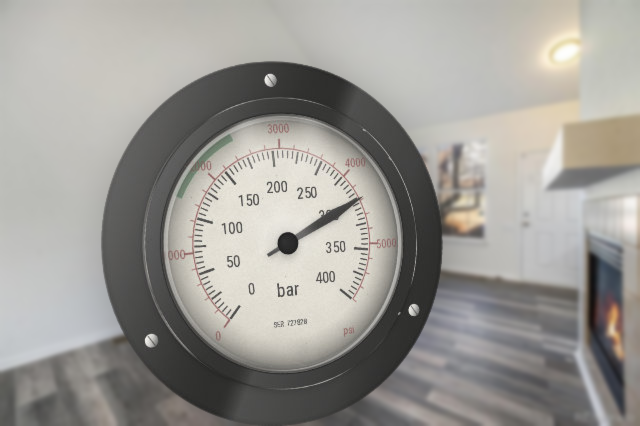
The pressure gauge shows 300bar
